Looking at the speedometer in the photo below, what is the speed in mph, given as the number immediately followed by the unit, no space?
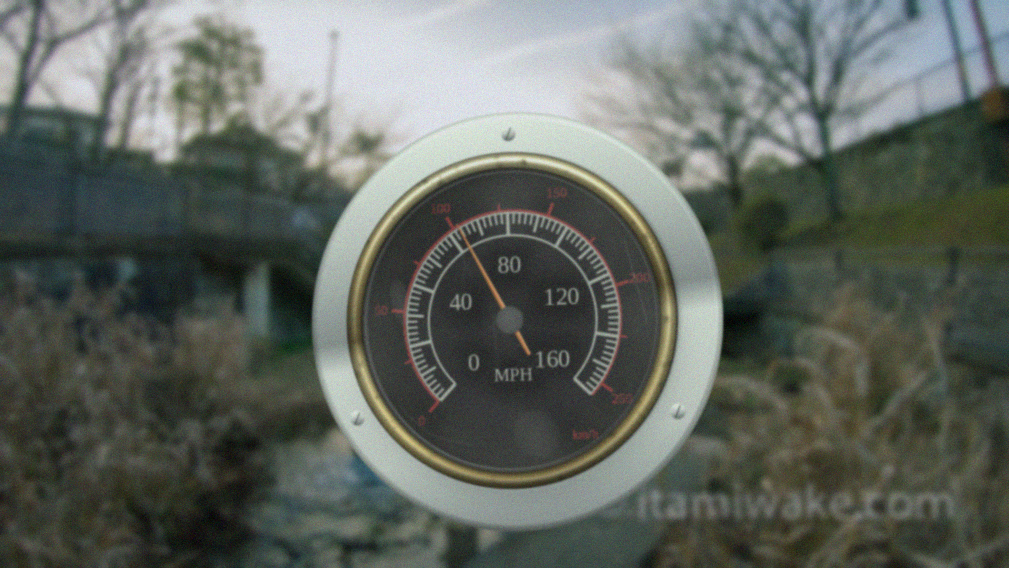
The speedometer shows 64mph
